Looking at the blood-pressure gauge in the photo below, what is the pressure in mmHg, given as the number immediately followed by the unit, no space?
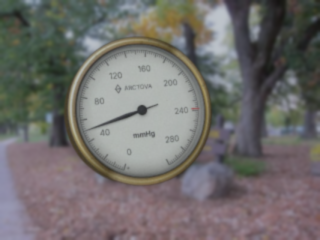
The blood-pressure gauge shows 50mmHg
